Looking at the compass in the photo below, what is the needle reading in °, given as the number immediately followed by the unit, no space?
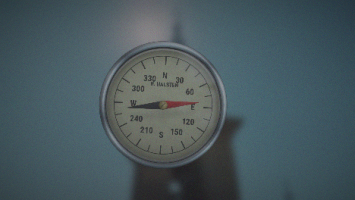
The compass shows 82.5°
